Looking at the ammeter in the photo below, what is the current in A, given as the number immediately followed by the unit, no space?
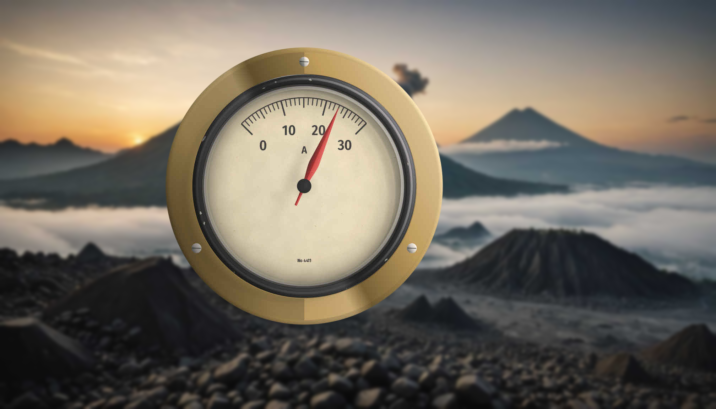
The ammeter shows 23A
